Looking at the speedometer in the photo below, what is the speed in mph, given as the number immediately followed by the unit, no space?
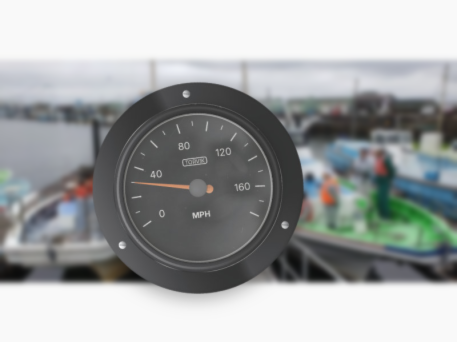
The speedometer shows 30mph
